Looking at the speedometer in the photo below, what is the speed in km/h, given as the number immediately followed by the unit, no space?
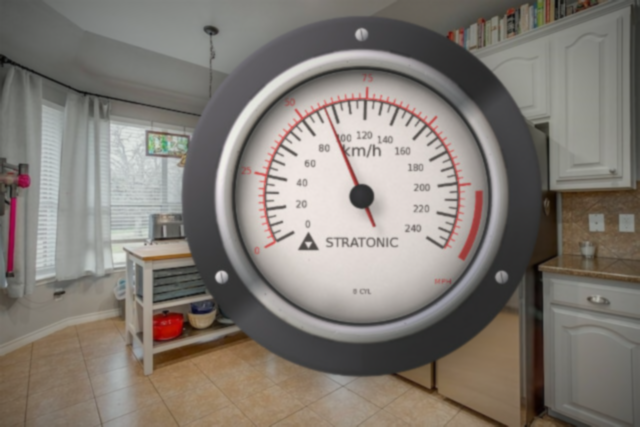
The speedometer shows 95km/h
